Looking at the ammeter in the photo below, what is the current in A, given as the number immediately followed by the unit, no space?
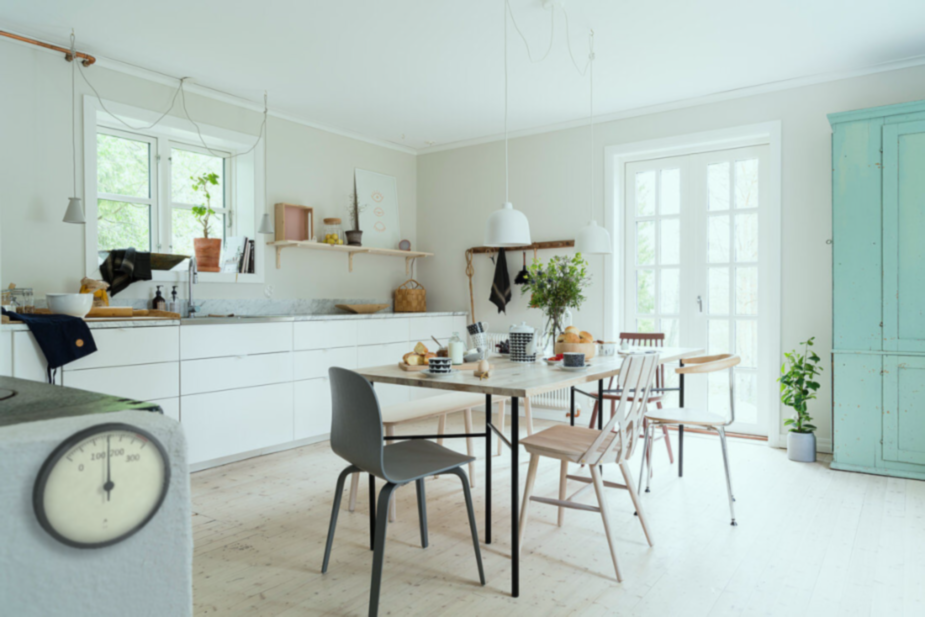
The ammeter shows 150A
